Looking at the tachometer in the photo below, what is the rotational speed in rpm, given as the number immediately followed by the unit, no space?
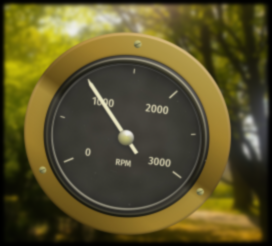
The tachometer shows 1000rpm
